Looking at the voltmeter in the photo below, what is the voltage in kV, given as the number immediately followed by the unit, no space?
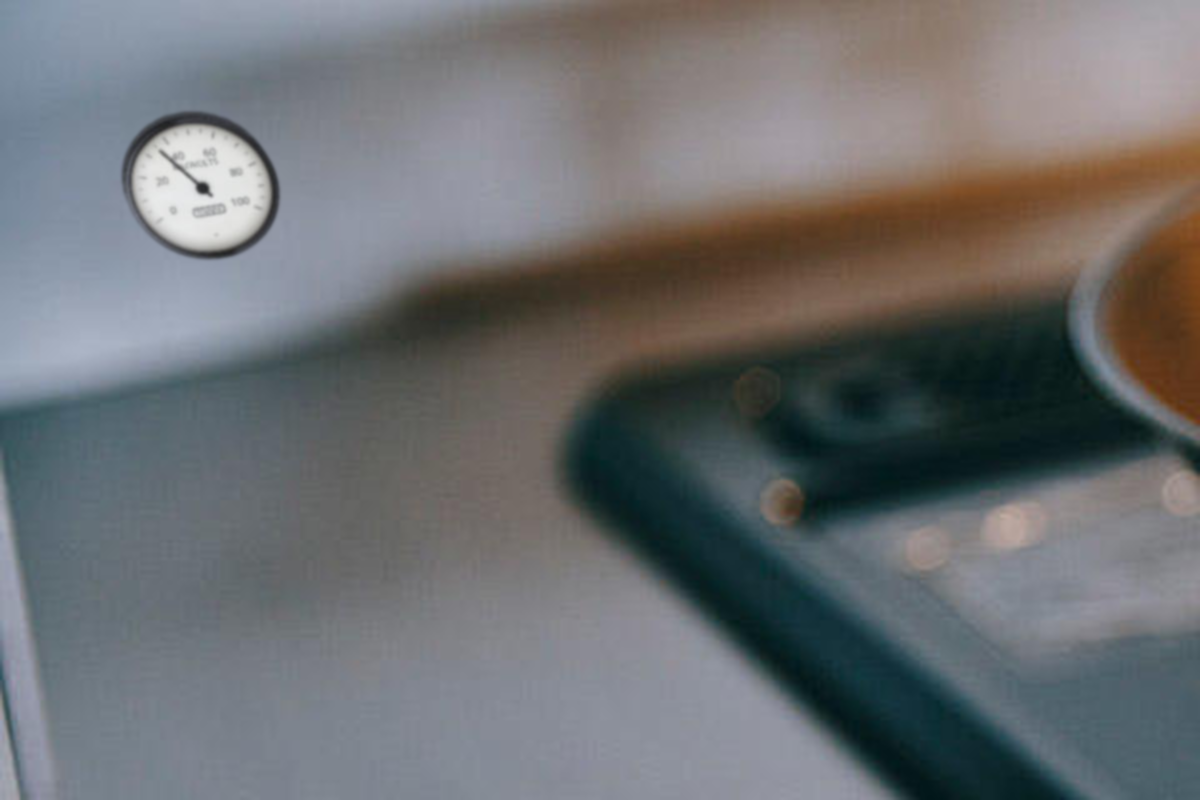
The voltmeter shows 35kV
